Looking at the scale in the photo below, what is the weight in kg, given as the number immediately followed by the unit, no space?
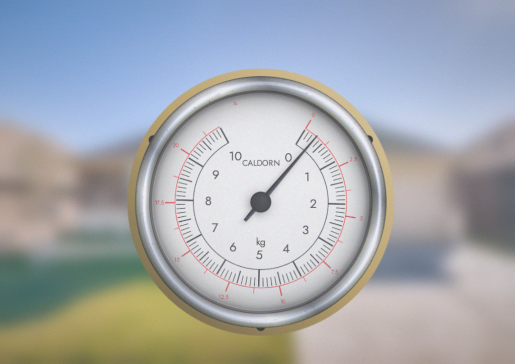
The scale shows 0.3kg
